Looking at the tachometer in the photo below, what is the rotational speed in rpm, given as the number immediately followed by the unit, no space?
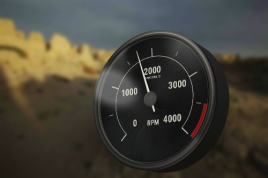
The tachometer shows 1750rpm
